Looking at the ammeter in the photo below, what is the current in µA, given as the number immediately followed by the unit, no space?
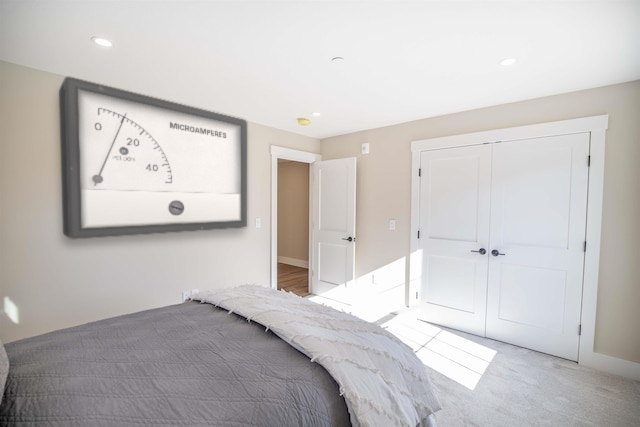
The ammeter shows 10µA
